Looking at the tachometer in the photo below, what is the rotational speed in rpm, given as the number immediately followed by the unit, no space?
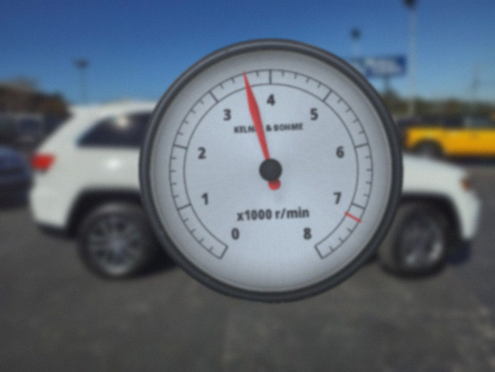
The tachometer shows 3600rpm
